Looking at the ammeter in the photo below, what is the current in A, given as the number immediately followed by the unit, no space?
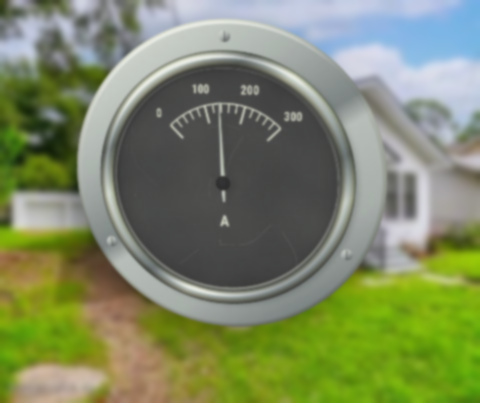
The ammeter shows 140A
